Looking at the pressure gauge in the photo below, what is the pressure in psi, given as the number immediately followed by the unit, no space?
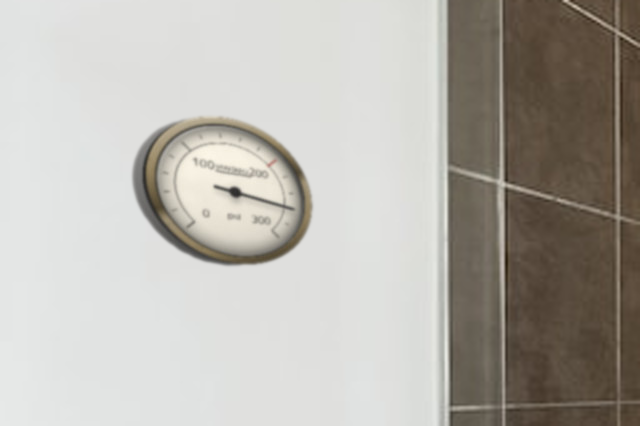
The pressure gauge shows 260psi
